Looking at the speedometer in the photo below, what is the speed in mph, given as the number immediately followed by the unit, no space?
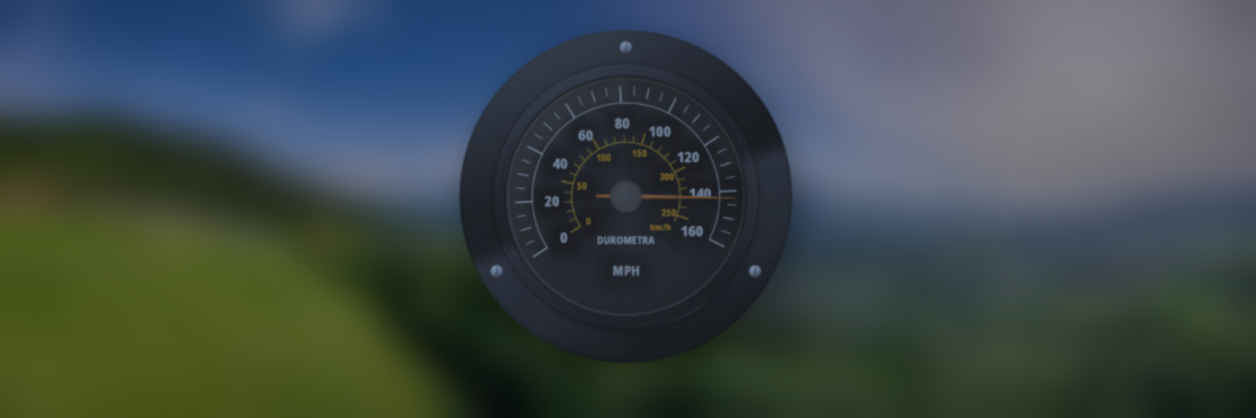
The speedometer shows 142.5mph
